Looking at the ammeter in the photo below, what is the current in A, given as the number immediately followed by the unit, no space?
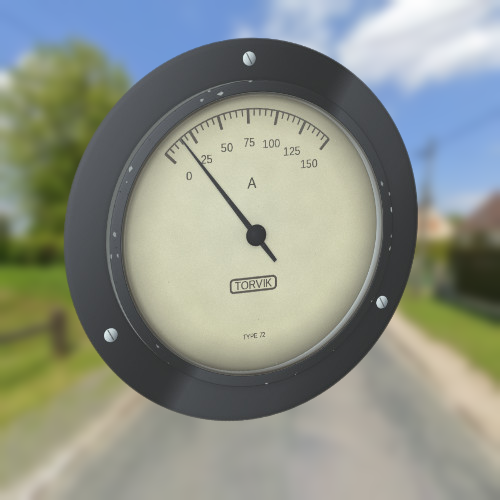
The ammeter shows 15A
